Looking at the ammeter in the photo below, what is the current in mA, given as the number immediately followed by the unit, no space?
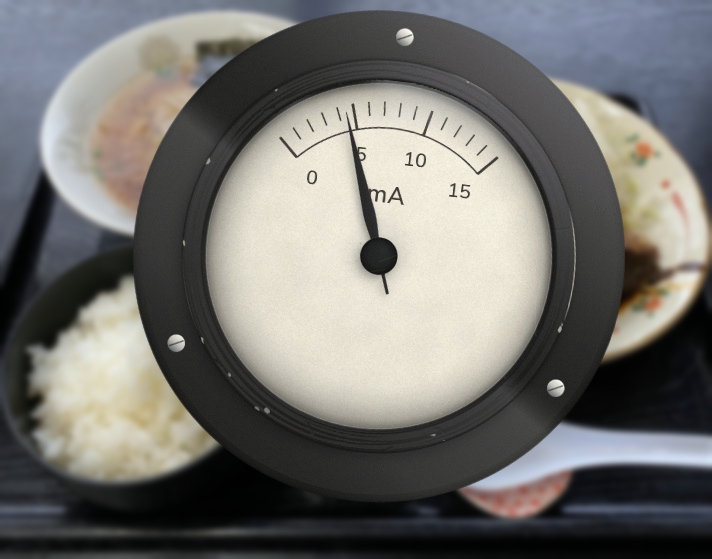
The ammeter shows 4.5mA
